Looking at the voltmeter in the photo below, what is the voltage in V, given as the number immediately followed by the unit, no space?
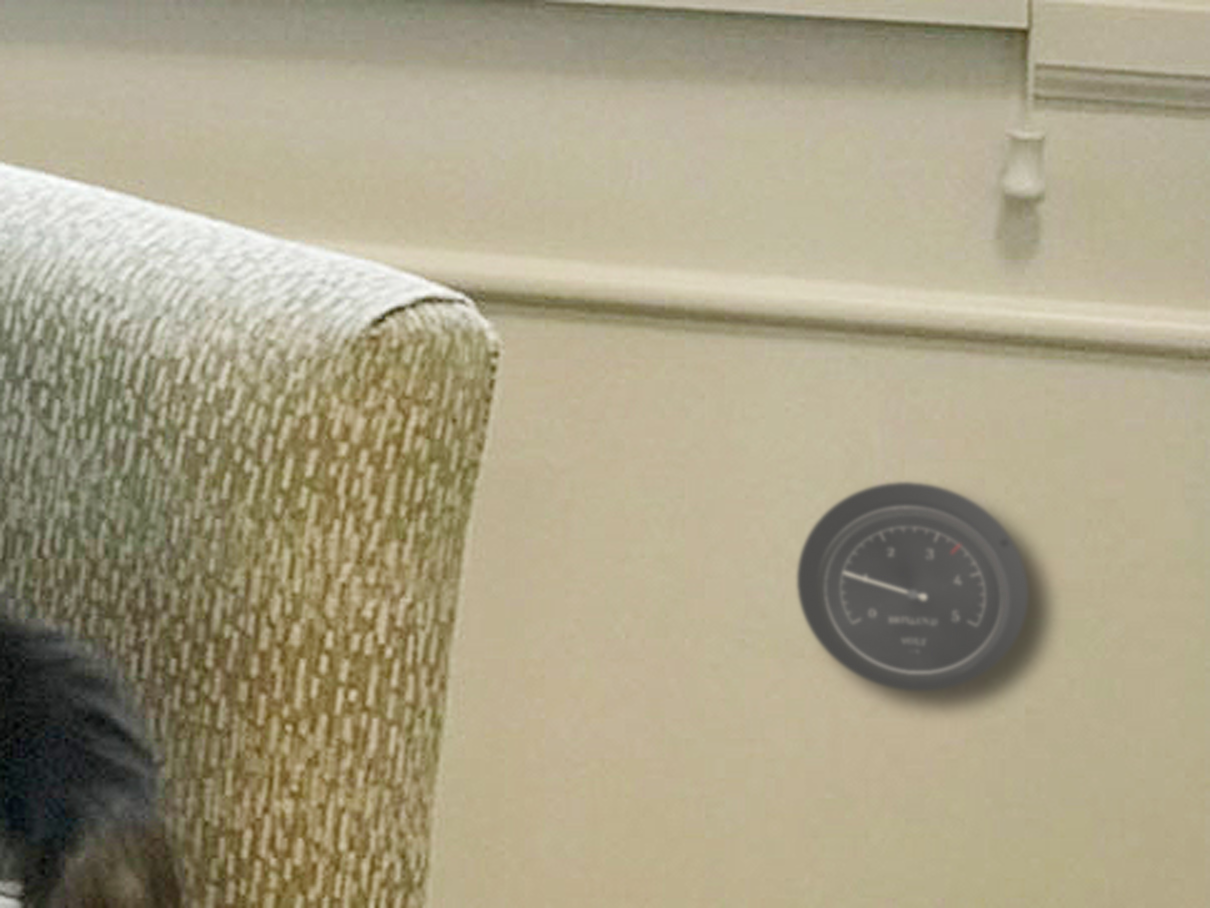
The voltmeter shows 1V
